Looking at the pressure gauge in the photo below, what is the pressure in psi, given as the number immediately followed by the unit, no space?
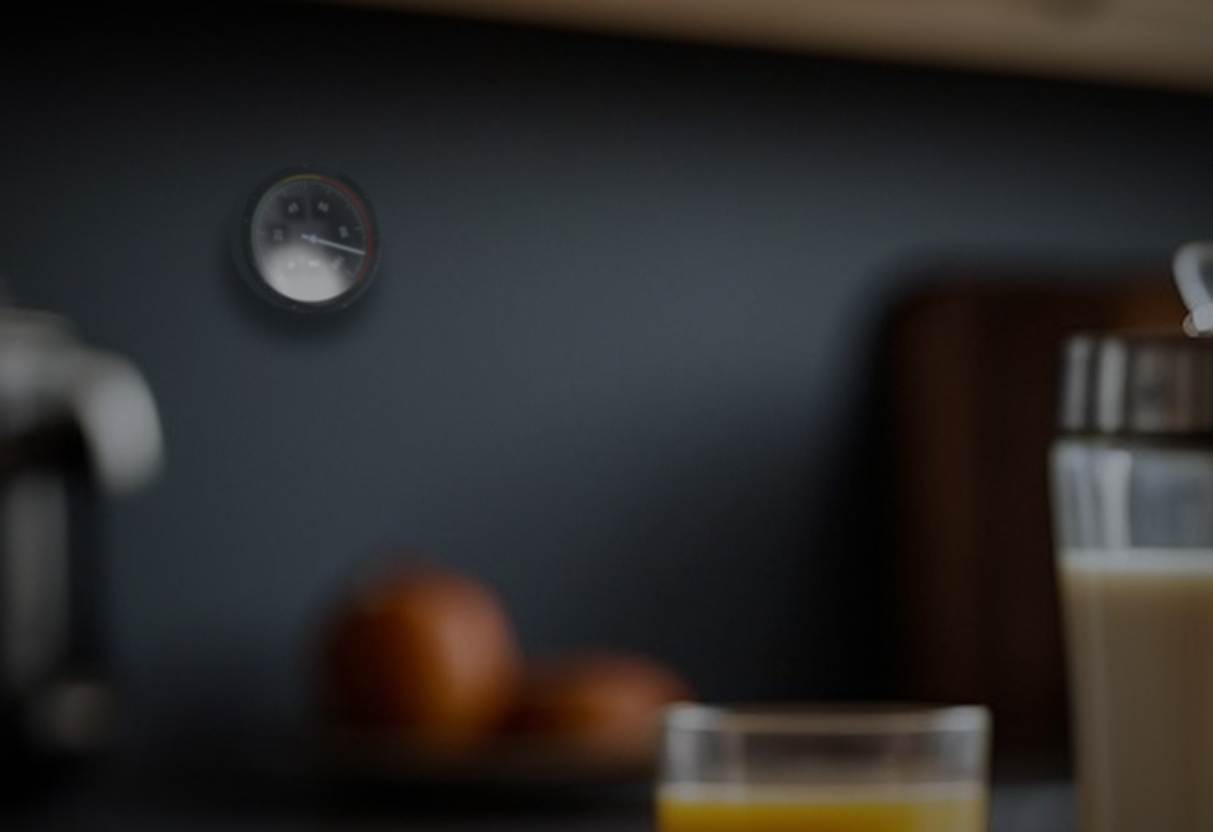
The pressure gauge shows 90psi
